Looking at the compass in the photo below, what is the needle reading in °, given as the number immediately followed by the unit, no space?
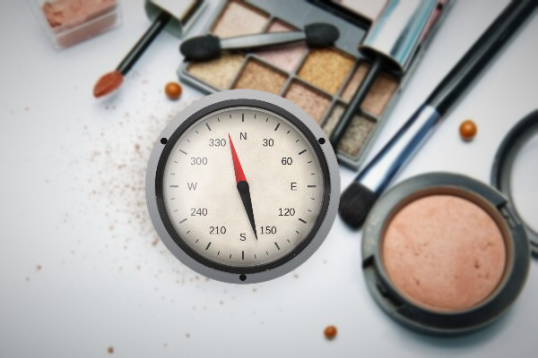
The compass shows 345°
